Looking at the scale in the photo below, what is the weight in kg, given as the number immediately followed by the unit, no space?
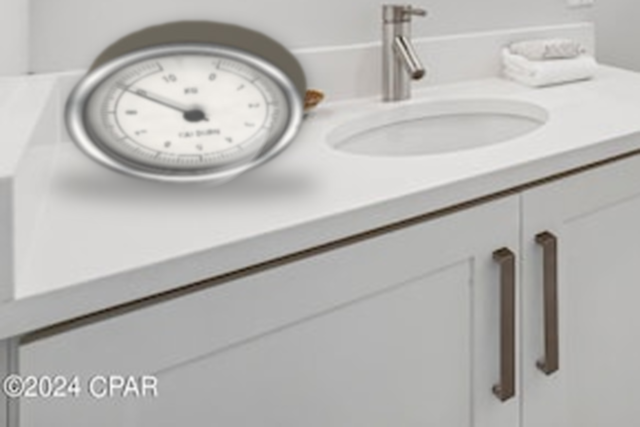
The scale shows 9kg
